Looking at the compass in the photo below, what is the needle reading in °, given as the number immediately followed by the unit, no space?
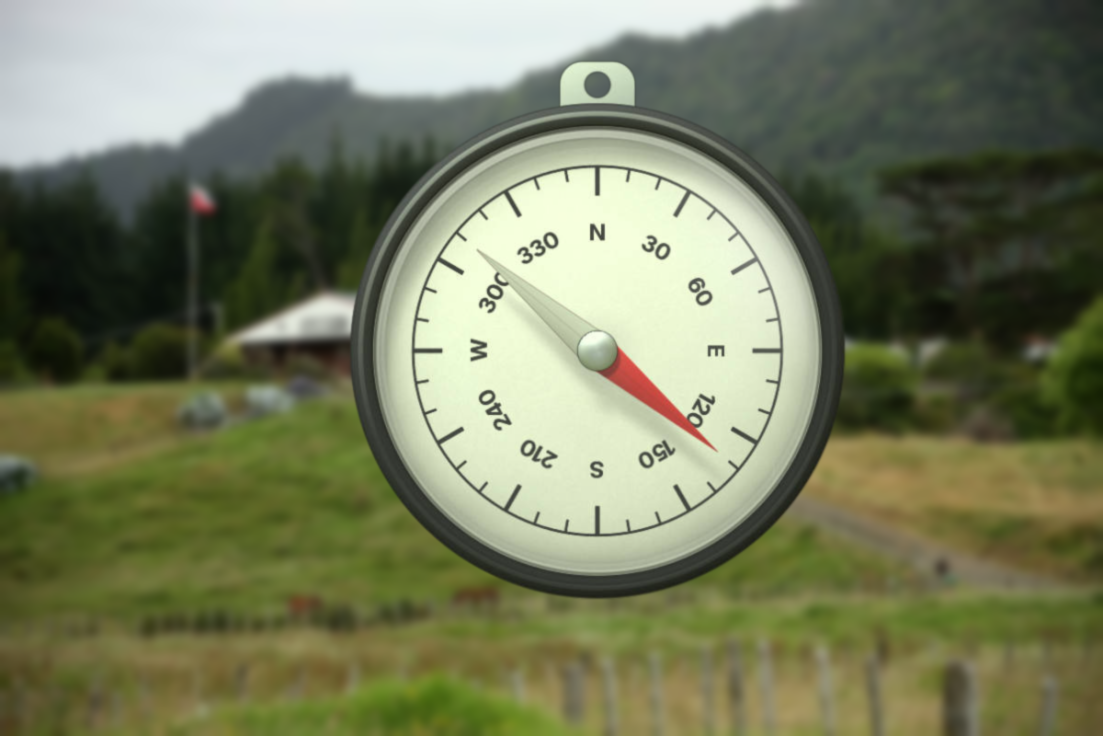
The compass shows 130°
